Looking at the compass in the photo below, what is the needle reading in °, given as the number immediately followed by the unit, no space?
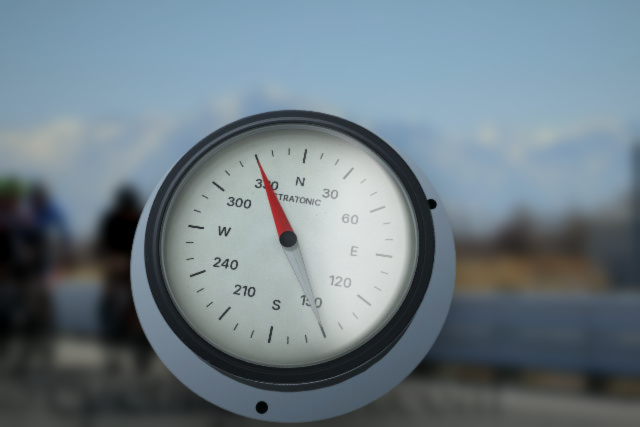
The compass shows 330°
